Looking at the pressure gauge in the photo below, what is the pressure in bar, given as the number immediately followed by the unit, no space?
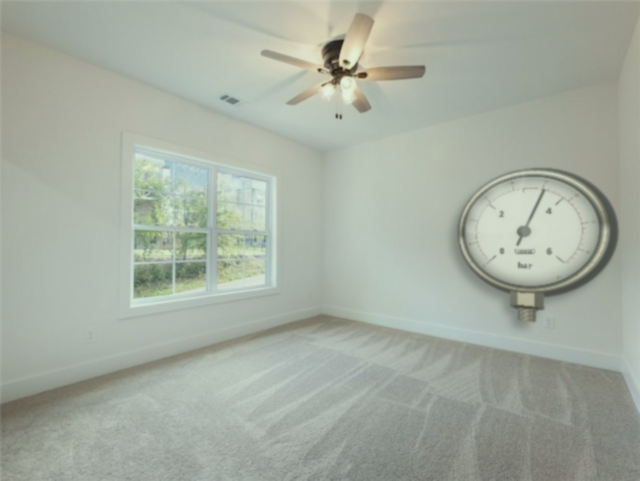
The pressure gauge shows 3.5bar
